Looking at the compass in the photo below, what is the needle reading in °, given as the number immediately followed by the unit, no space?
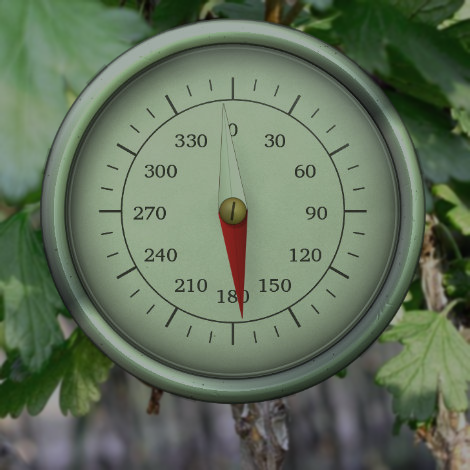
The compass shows 175°
